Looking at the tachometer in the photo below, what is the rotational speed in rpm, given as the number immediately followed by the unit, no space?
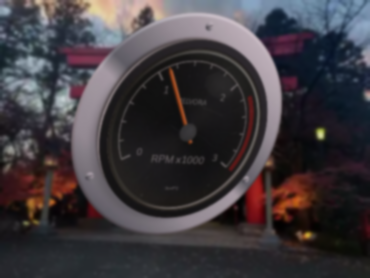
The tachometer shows 1100rpm
